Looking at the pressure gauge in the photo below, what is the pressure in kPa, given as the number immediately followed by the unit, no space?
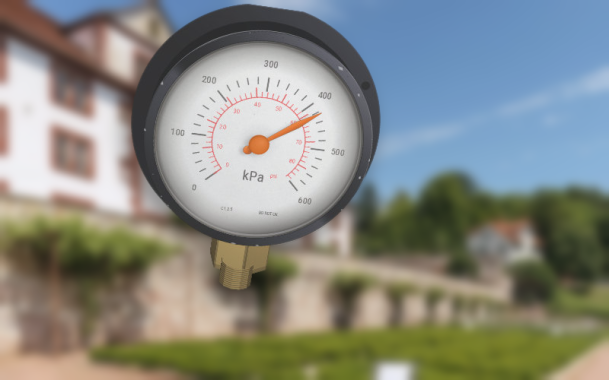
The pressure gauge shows 420kPa
